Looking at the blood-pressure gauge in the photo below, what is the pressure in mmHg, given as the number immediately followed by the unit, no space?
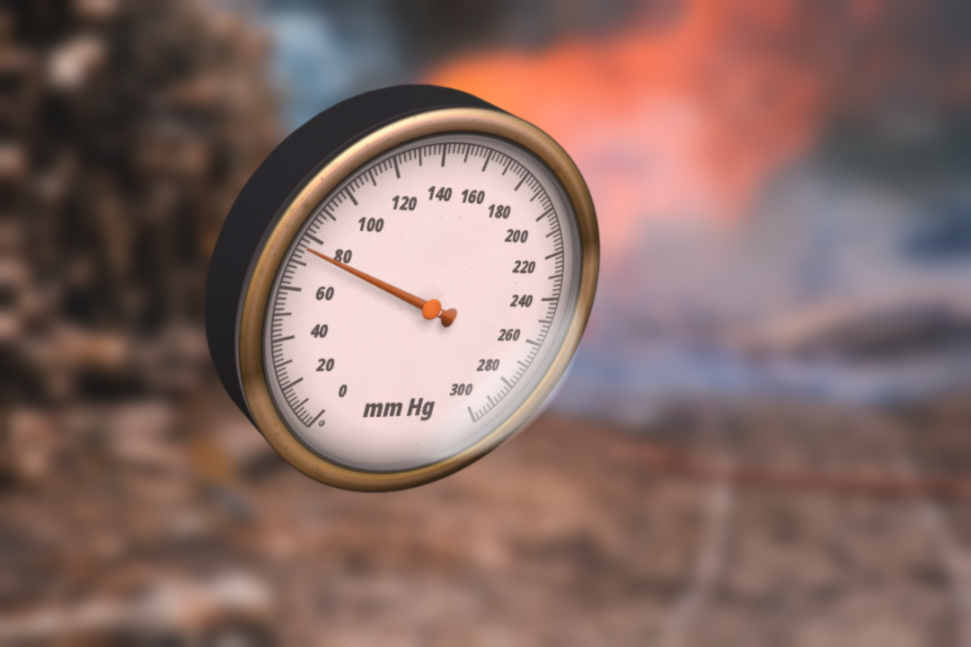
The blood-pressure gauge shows 76mmHg
